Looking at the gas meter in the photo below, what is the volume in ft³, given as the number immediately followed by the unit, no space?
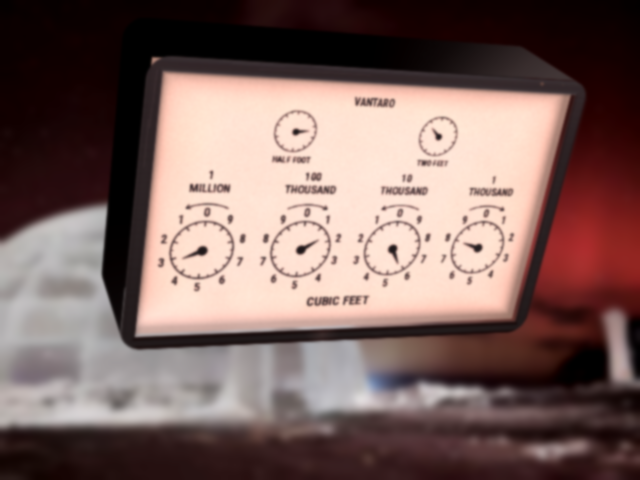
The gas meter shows 315800ft³
